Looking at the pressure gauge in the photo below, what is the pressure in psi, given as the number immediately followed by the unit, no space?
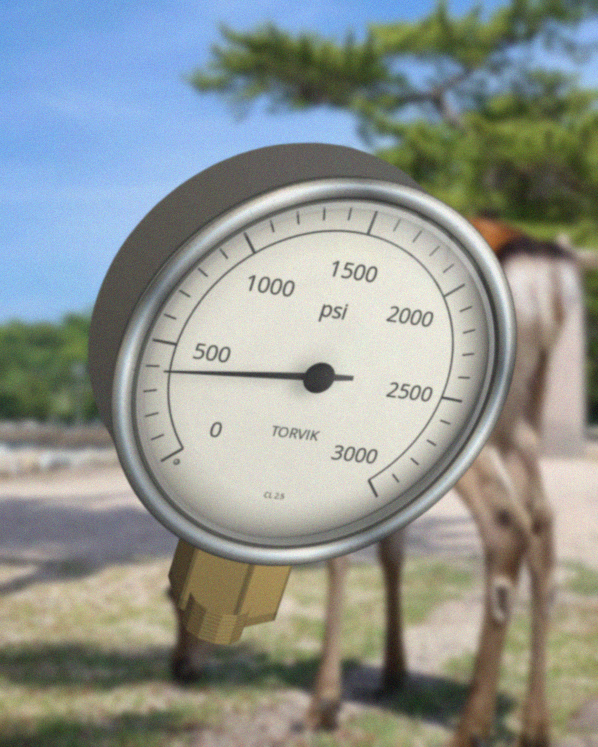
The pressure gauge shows 400psi
